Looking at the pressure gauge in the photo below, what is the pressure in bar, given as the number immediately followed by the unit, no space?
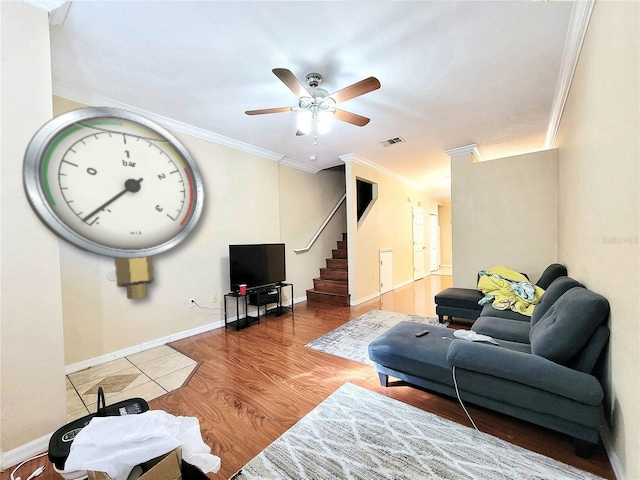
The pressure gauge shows -0.9bar
